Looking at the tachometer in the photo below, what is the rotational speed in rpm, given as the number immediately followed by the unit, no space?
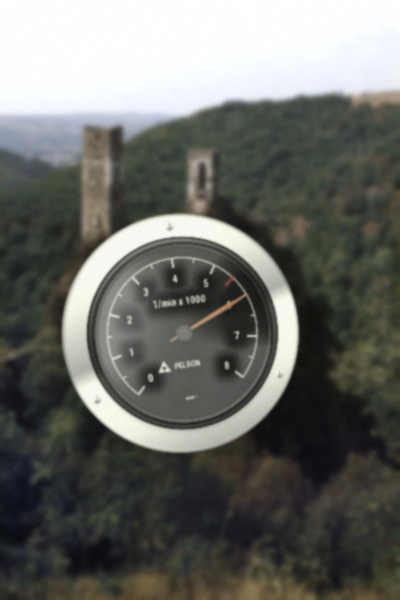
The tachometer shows 6000rpm
